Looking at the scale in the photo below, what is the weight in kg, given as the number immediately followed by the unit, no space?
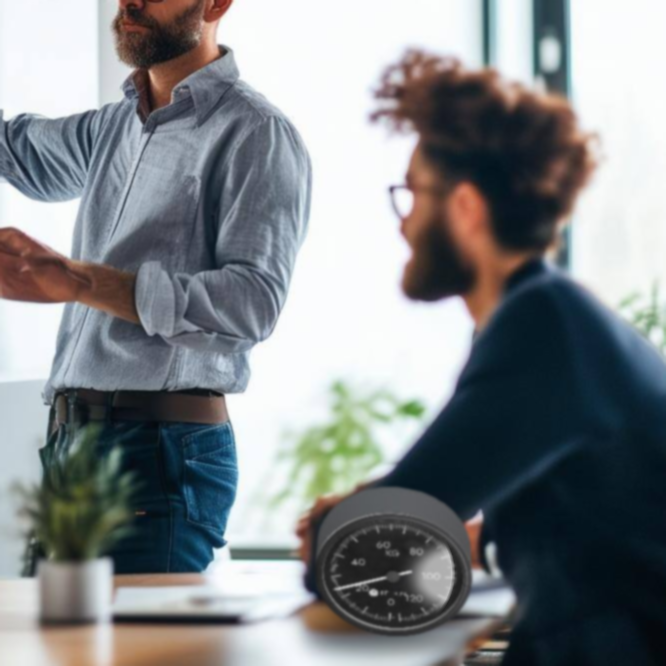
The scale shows 25kg
